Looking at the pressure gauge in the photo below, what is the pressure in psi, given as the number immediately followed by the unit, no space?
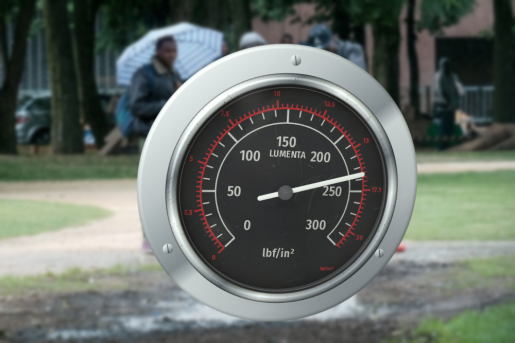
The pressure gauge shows 235psi
